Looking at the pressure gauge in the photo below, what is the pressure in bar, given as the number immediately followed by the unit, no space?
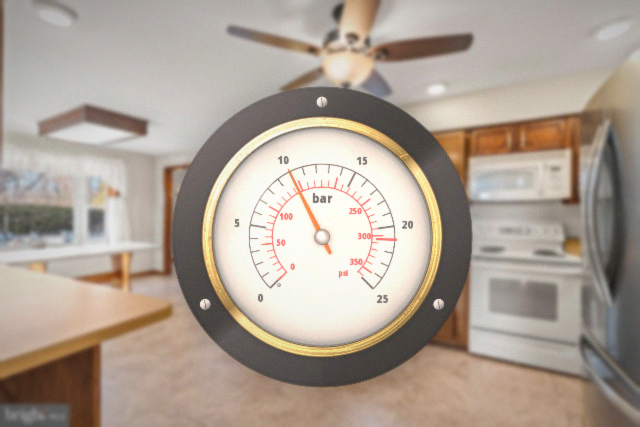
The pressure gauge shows 10bar
